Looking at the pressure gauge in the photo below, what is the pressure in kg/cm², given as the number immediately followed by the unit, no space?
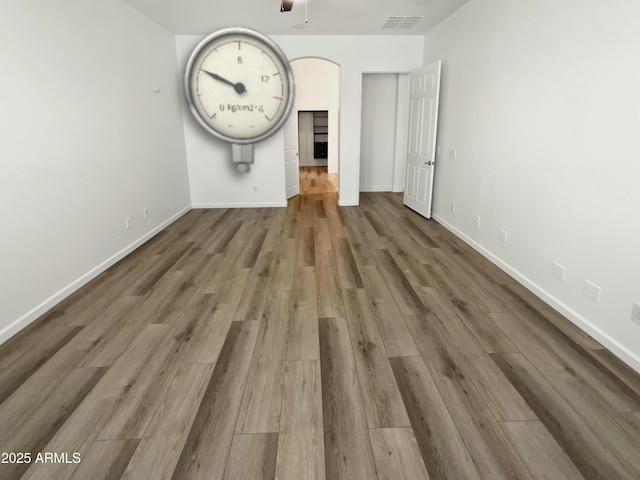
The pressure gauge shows 4kg/cm²
